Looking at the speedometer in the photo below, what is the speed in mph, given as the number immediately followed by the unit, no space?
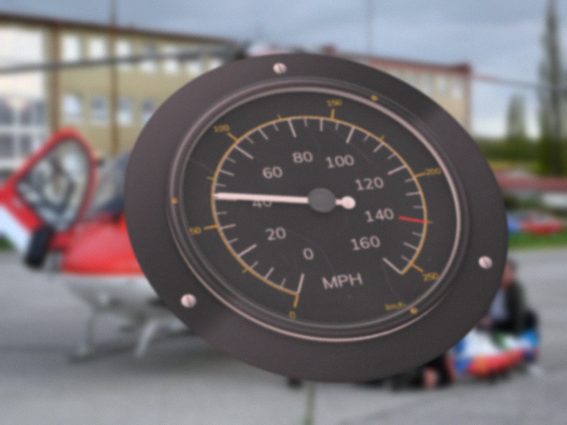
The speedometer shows 40mph
